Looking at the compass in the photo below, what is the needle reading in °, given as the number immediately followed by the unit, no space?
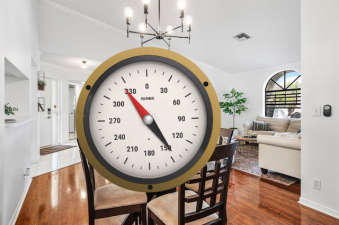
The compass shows 325°
